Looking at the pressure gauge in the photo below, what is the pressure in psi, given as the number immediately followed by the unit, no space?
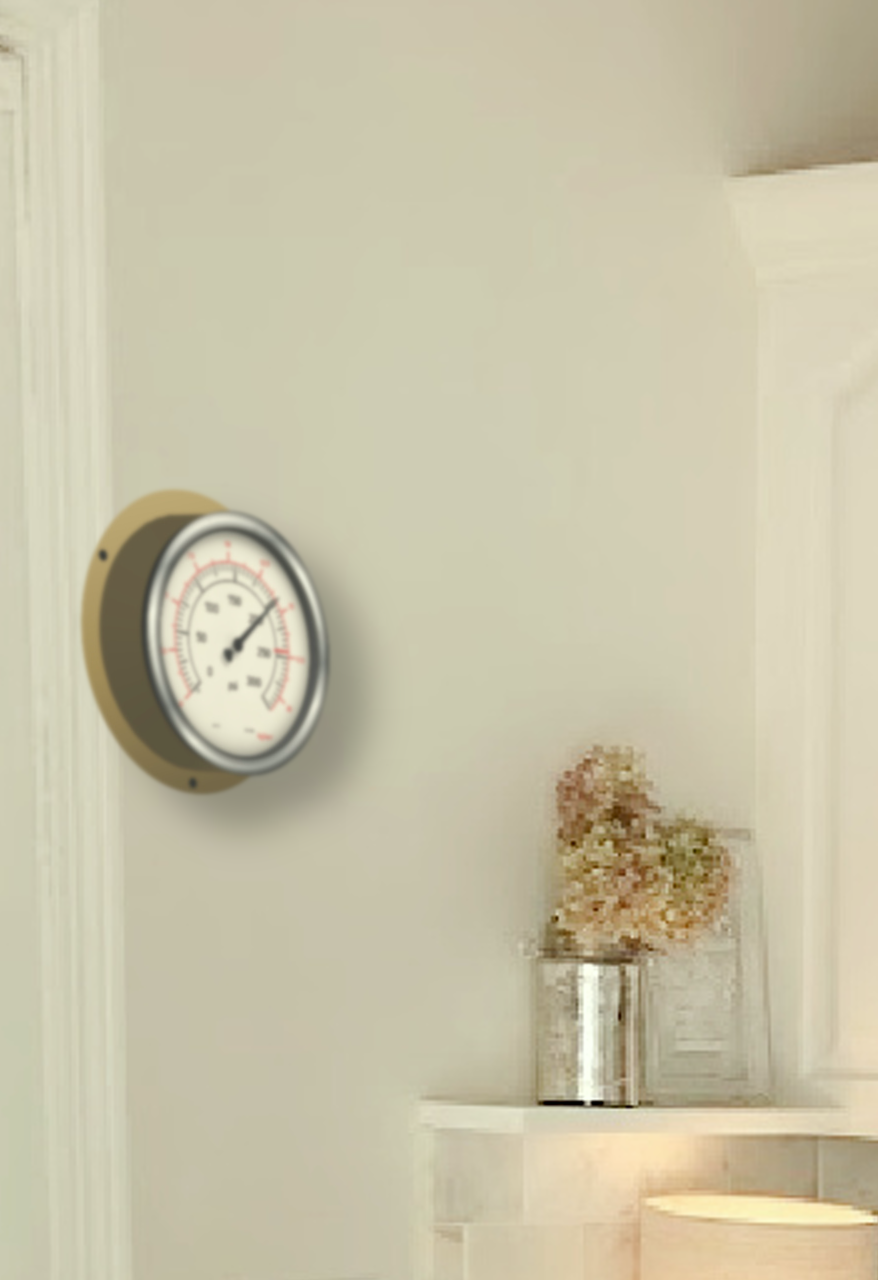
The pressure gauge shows 200psi
